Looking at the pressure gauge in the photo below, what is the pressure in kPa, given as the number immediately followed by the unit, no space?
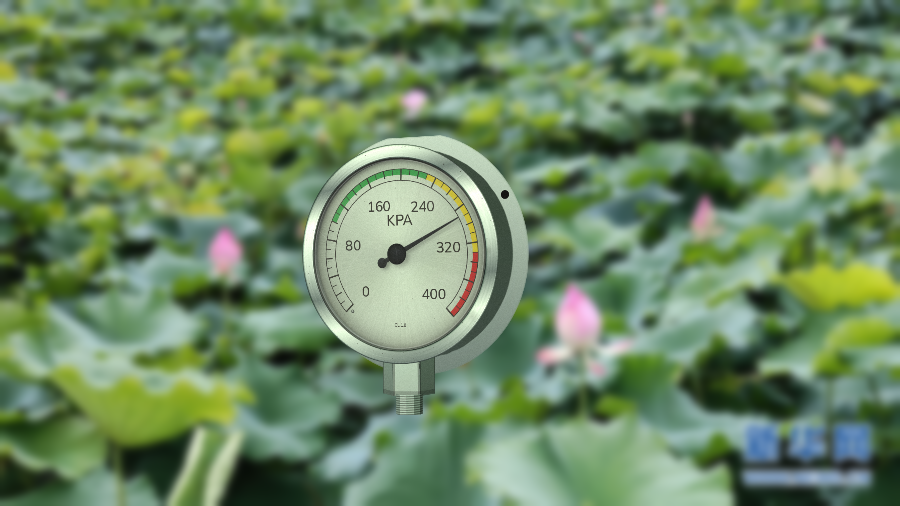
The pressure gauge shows 290kPa
